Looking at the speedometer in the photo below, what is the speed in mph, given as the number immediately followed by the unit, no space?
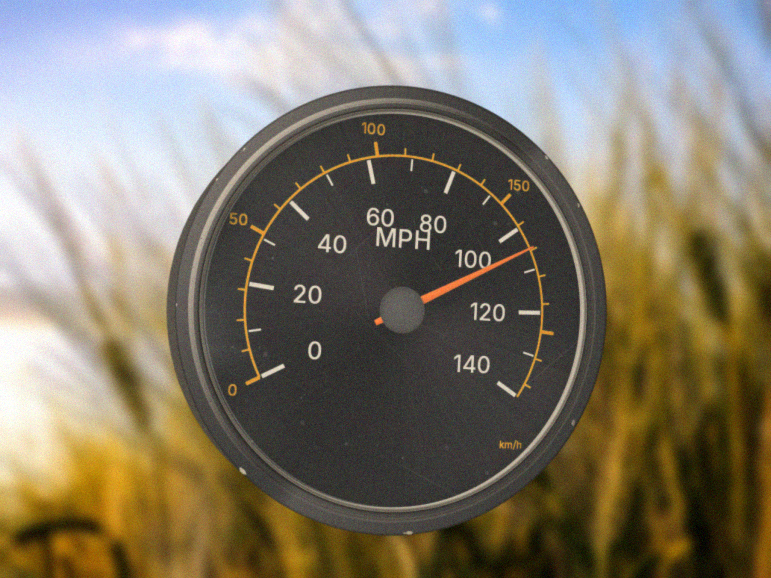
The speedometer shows 105mph
